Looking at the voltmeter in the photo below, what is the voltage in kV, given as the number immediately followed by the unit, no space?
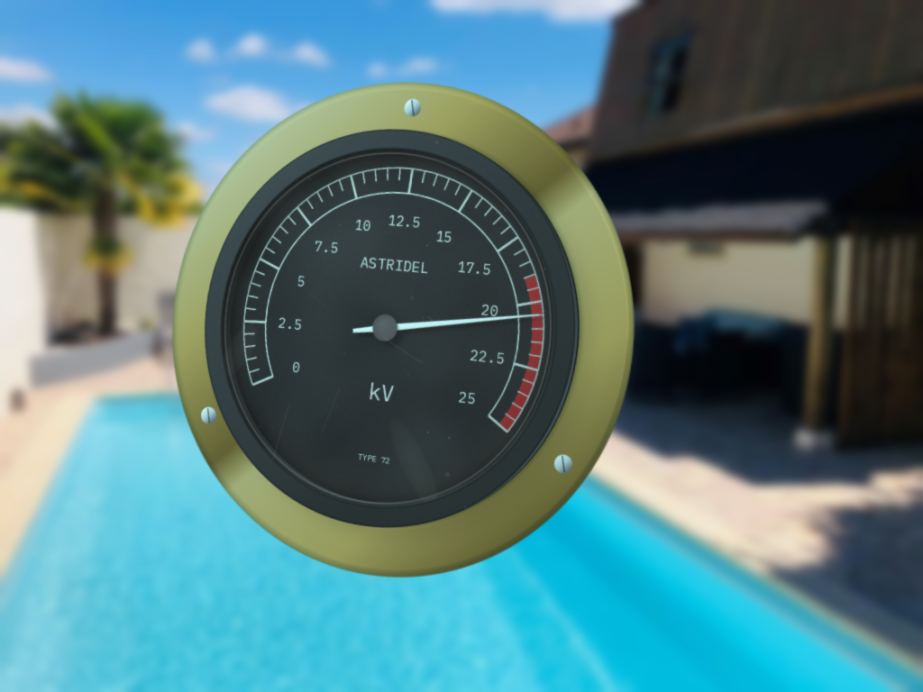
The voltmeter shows 20.5kV
